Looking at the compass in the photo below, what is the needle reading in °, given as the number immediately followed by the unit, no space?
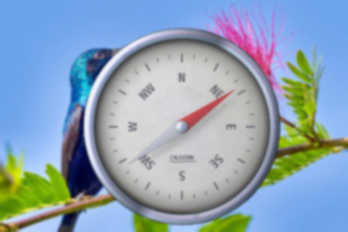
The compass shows 55°
